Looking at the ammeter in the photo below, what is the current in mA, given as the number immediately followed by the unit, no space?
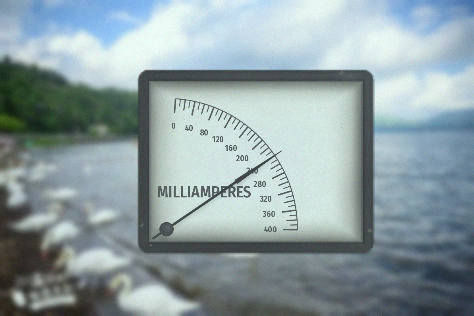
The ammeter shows 240mA
